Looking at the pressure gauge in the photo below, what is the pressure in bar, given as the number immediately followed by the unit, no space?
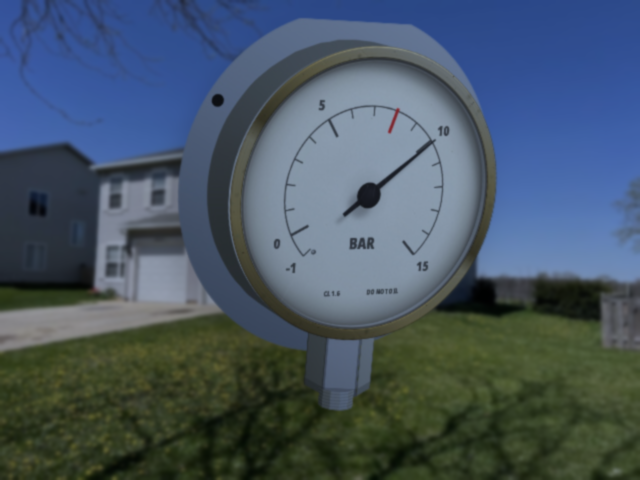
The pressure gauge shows 10bar
